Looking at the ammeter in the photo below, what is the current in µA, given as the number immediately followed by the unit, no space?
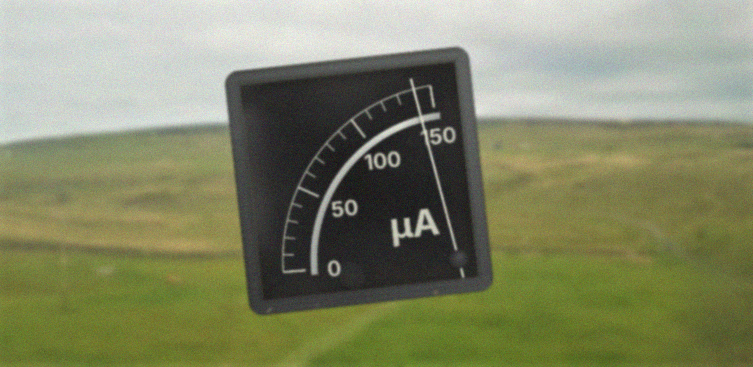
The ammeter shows 140µA
